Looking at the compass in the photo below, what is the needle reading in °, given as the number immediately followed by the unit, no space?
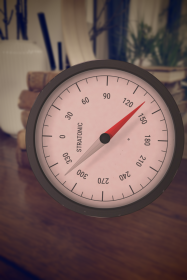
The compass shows 135°
